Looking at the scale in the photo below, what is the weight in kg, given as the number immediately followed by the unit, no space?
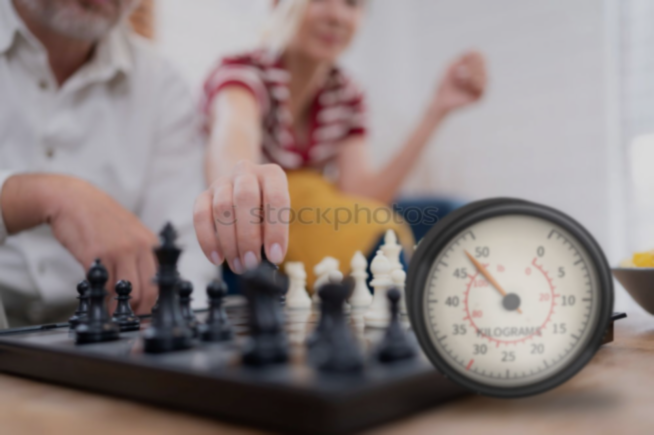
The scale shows 48kg
